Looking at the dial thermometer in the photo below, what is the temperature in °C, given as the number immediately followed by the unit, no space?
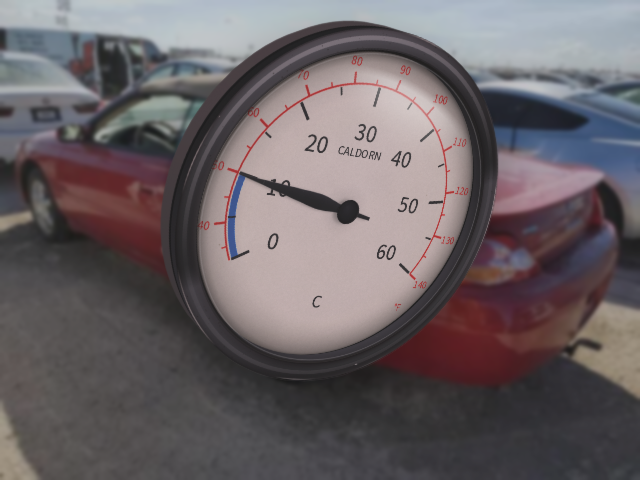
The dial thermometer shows 10°C
